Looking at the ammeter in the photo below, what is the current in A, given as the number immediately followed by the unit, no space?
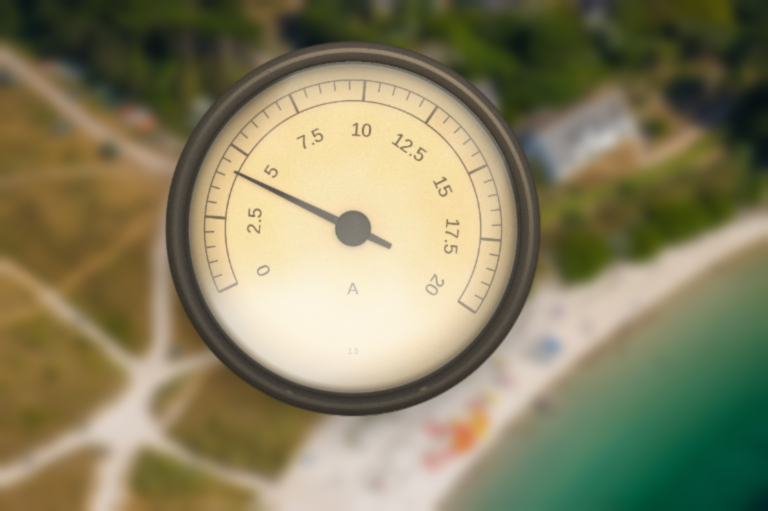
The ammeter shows 4.25A
